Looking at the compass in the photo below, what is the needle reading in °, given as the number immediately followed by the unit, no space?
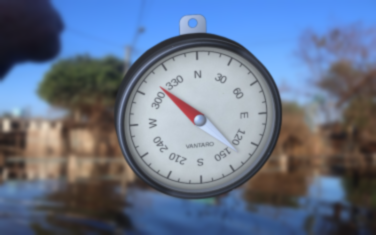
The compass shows 315°
